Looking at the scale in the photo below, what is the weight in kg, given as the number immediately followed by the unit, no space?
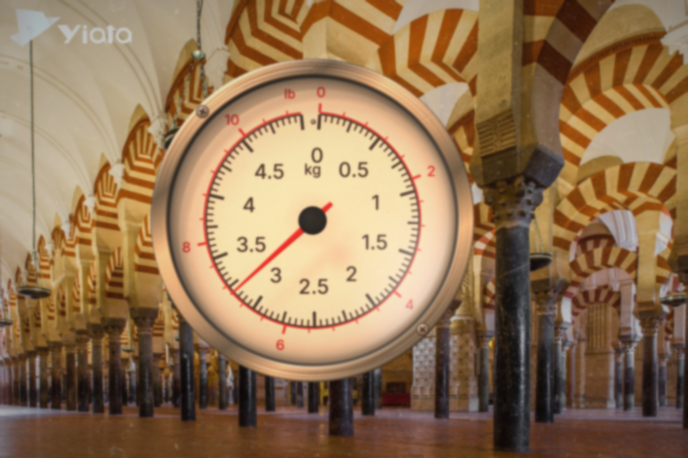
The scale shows 3.2kg
